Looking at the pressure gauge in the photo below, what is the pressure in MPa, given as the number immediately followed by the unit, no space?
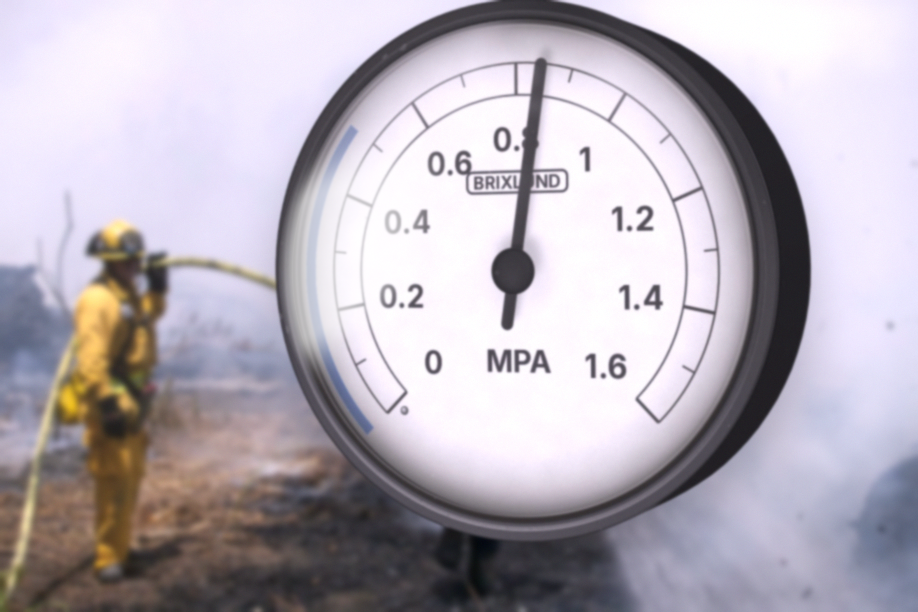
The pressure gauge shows 0.85MPa
